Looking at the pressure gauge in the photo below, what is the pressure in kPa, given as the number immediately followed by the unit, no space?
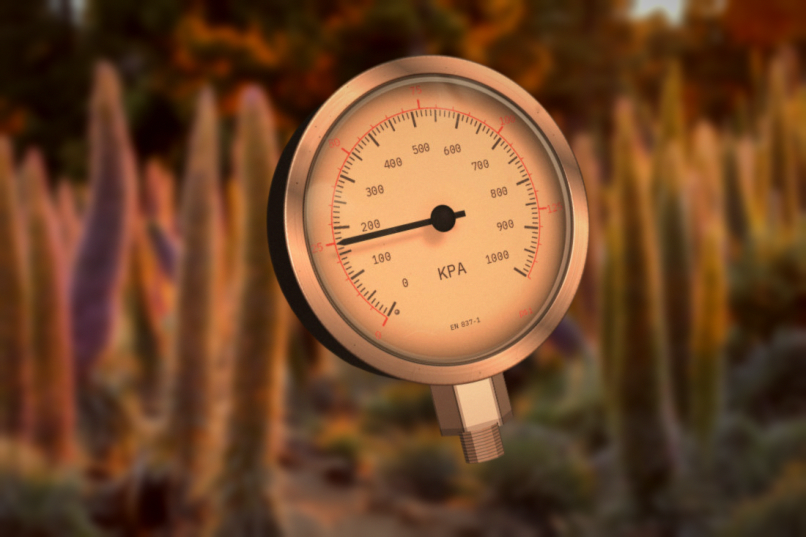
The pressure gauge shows 170kPa
